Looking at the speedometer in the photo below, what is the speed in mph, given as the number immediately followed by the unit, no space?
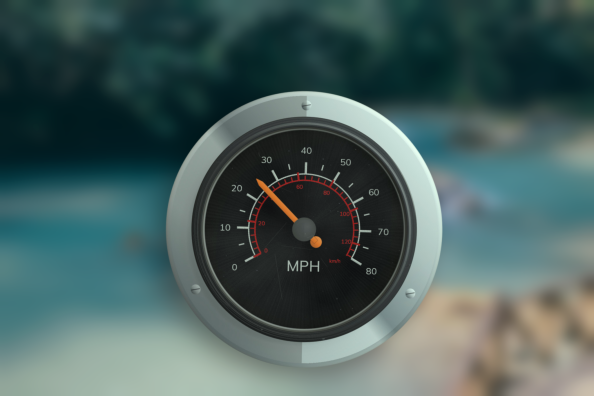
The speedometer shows 25mph
